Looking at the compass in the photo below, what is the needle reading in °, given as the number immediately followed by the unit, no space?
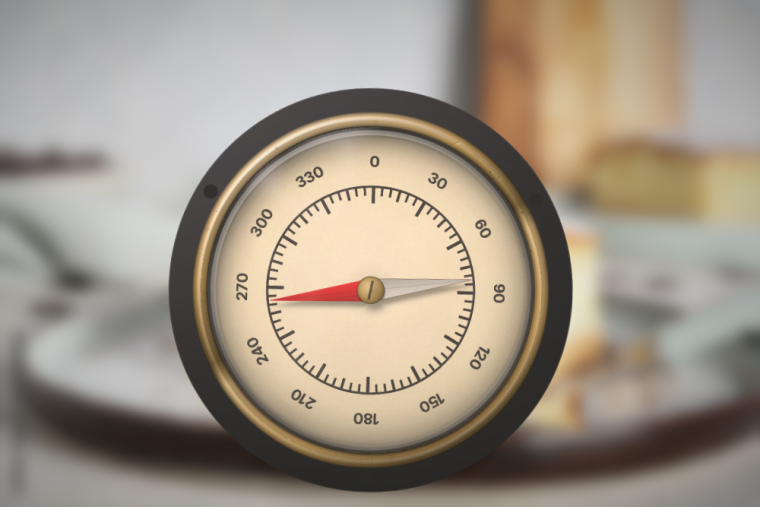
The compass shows 262.5°
